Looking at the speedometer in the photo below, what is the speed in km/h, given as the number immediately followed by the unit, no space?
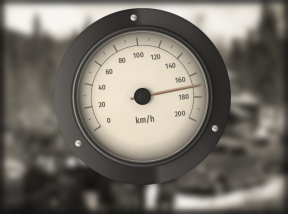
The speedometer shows 170km/h
